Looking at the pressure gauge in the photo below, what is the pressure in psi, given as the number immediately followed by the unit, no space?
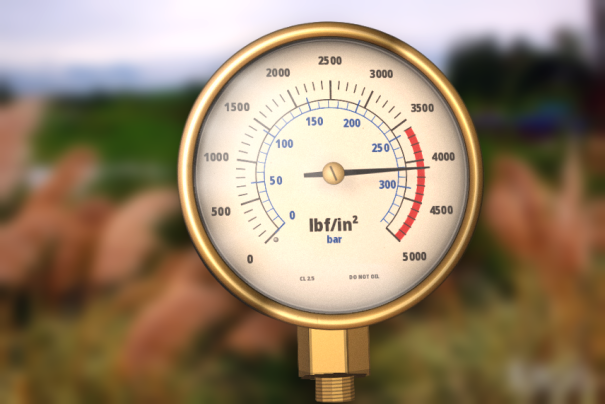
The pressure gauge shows 4100psi
